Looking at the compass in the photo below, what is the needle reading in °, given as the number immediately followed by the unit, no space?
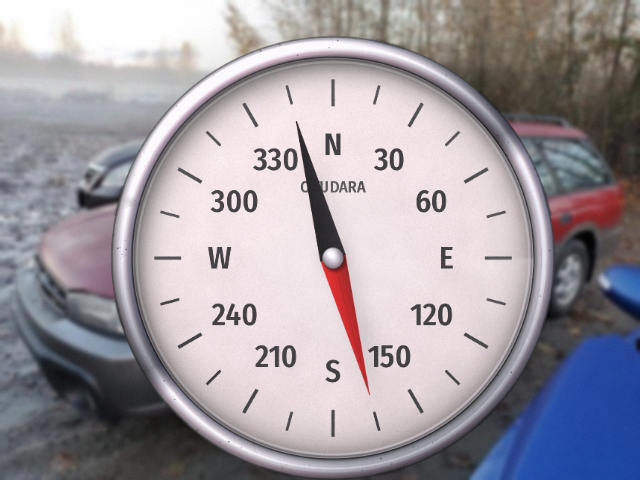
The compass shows 165°
